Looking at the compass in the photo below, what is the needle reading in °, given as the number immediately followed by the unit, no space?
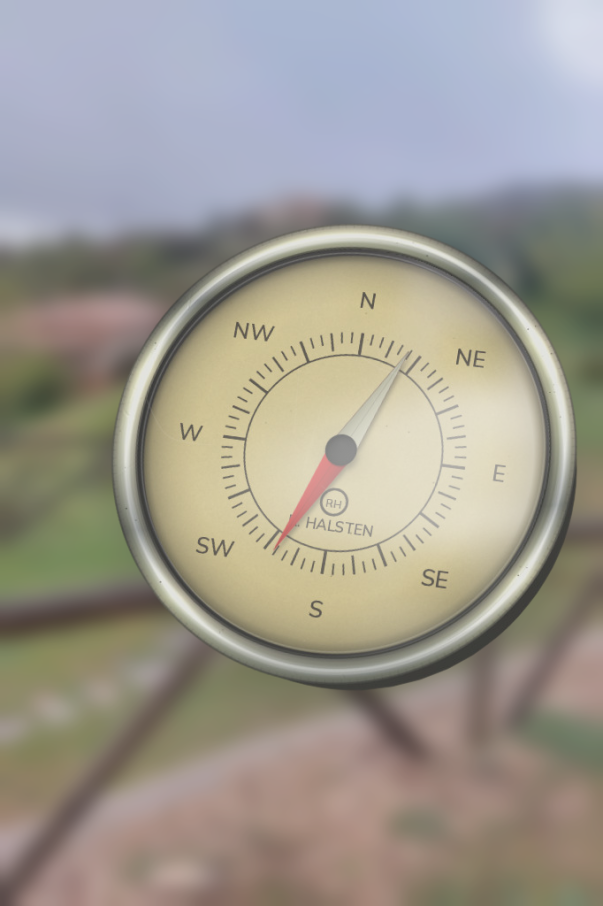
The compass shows 205°
